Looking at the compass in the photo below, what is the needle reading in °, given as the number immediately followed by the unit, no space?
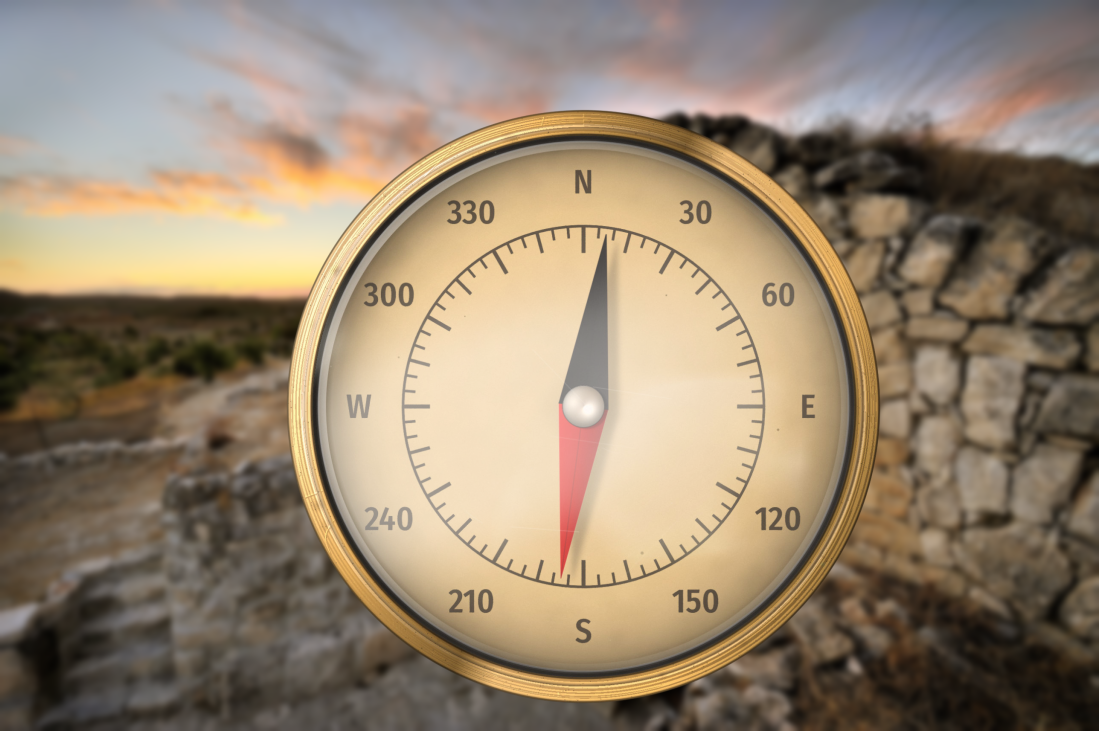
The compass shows 187.5°
